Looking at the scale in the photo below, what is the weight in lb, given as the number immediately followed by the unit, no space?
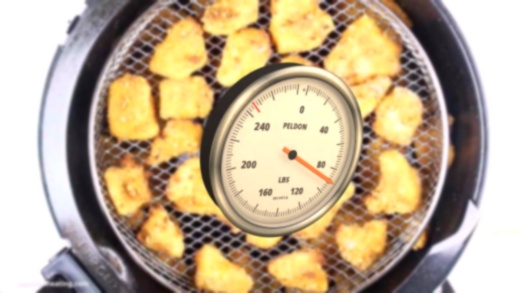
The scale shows 90lb
